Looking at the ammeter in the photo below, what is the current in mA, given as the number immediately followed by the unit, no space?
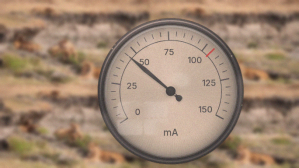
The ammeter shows 45mA
